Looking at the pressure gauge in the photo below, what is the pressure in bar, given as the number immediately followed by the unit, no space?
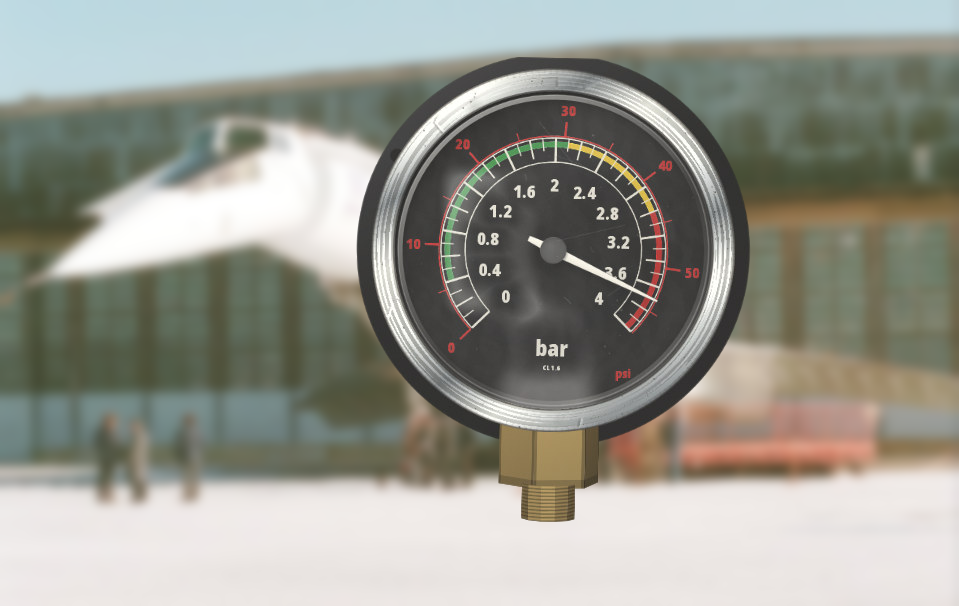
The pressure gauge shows 3.7bar
